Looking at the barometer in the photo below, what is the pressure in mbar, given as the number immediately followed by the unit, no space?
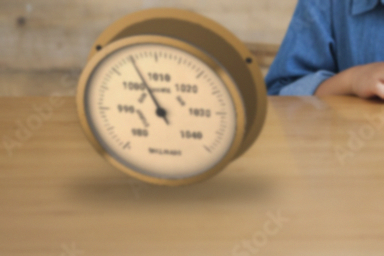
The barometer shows 1005mbar
